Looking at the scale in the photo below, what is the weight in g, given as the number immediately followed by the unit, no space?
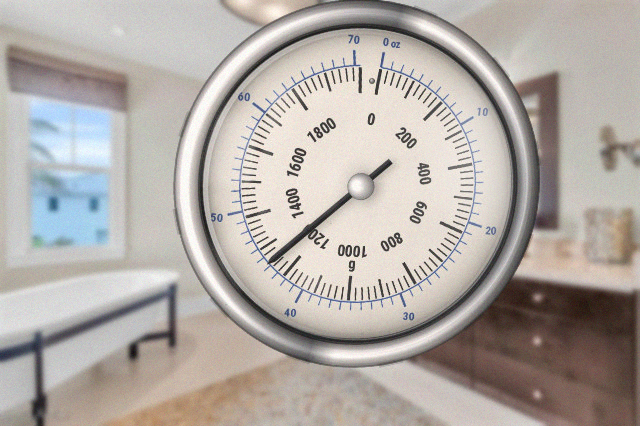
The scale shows 1260g
